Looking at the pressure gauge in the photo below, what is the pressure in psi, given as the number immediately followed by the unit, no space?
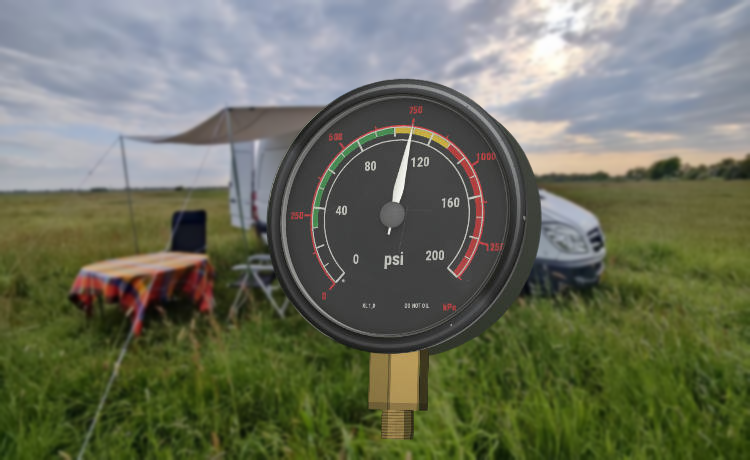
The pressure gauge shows 110psi
